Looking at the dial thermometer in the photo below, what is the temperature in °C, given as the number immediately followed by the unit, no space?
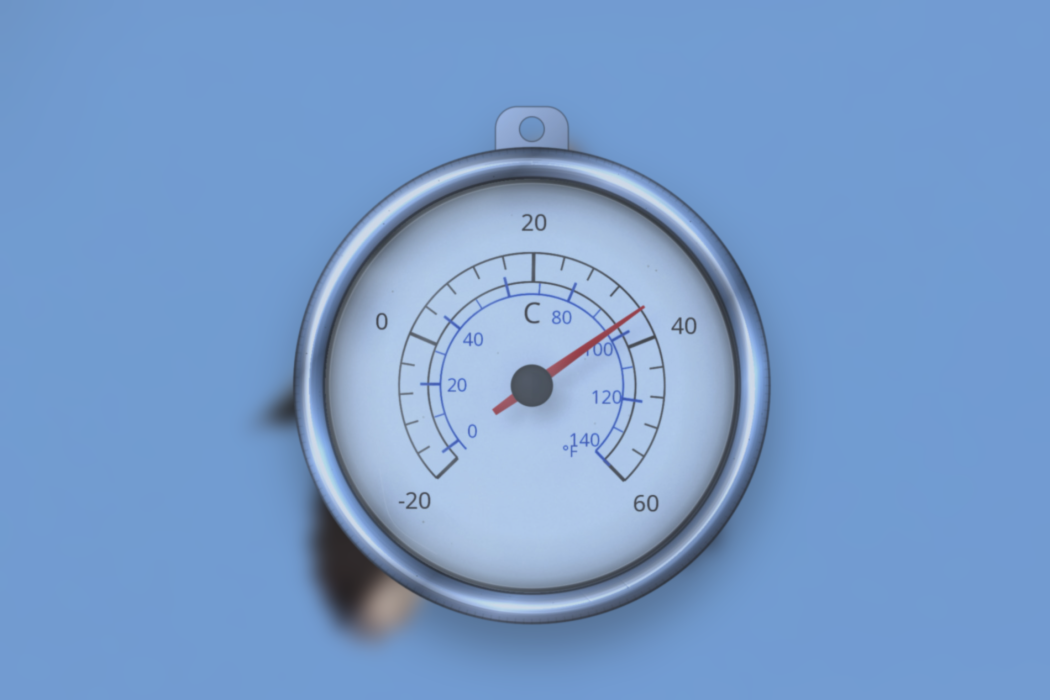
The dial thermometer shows 36°C
